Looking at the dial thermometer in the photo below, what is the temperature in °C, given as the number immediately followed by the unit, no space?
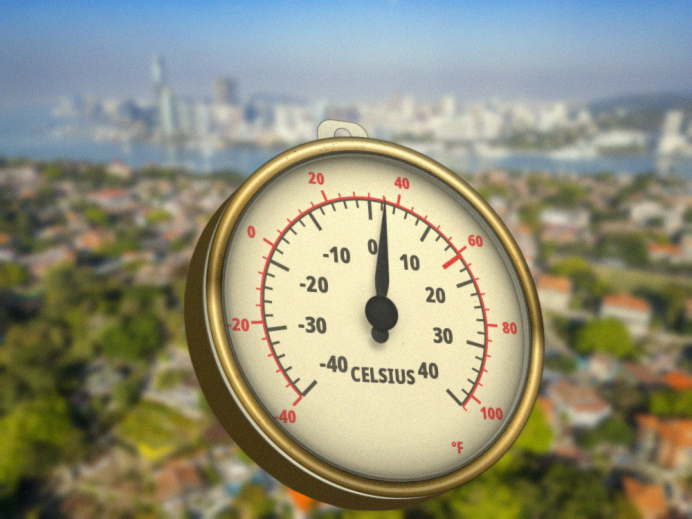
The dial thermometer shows 2°C
